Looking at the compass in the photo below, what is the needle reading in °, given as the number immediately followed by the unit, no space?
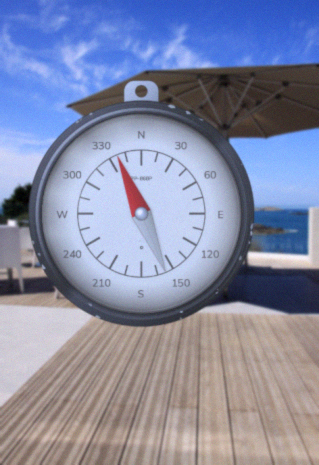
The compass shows 337.5°
